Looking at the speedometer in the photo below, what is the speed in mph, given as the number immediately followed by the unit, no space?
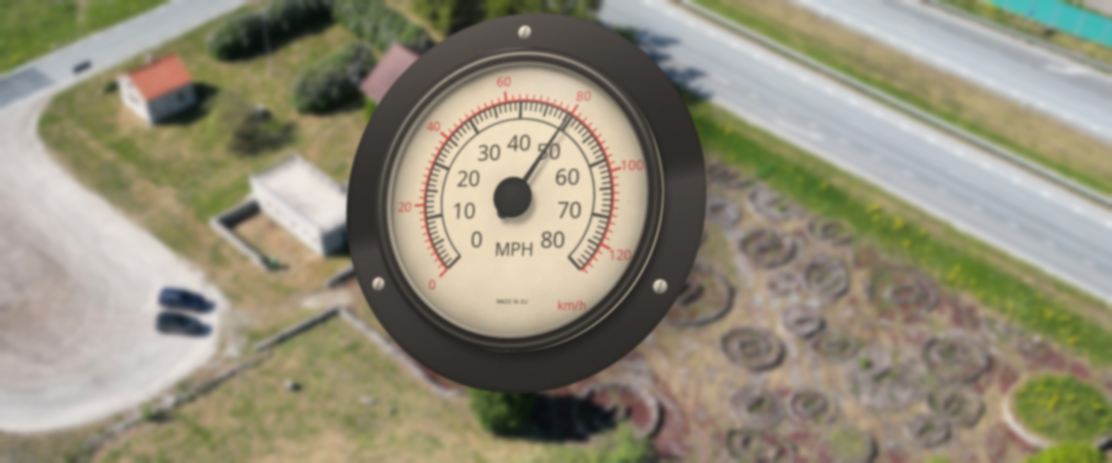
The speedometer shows 50mph
